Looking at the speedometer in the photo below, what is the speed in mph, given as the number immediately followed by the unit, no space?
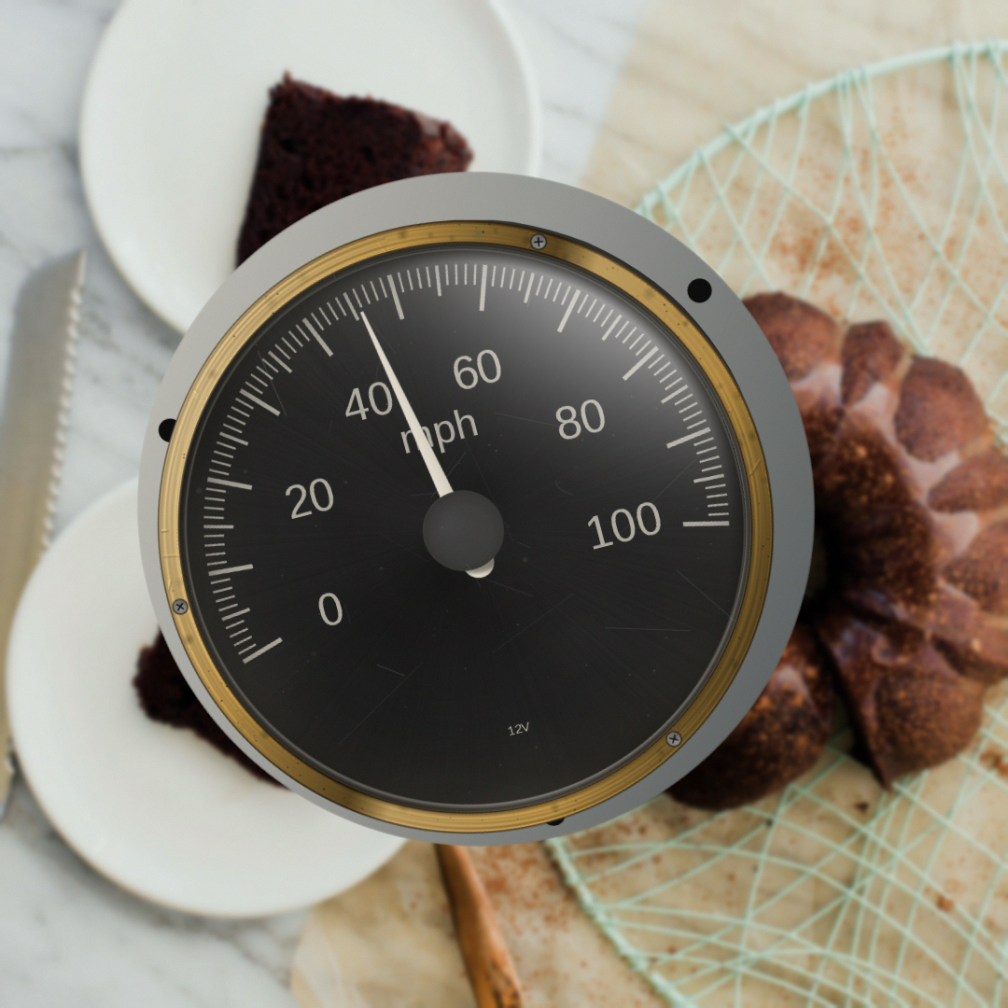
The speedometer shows 46mph
